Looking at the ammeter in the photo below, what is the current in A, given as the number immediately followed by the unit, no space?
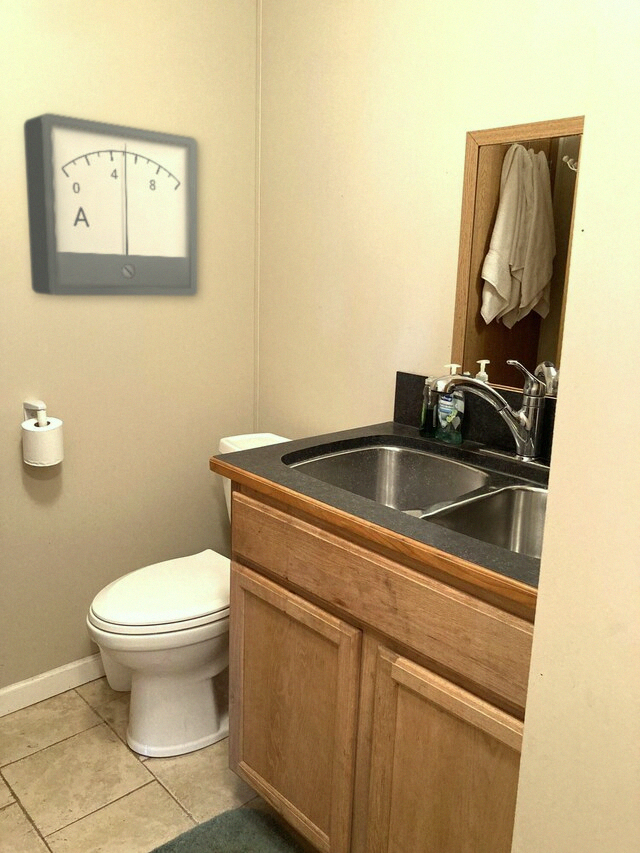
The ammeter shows 5A
